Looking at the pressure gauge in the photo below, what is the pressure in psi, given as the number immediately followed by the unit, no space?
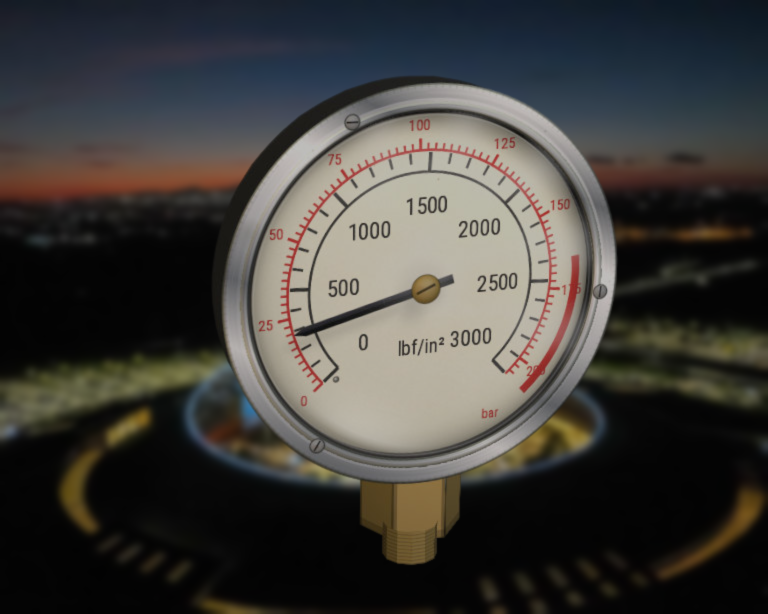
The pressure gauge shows 300psi
